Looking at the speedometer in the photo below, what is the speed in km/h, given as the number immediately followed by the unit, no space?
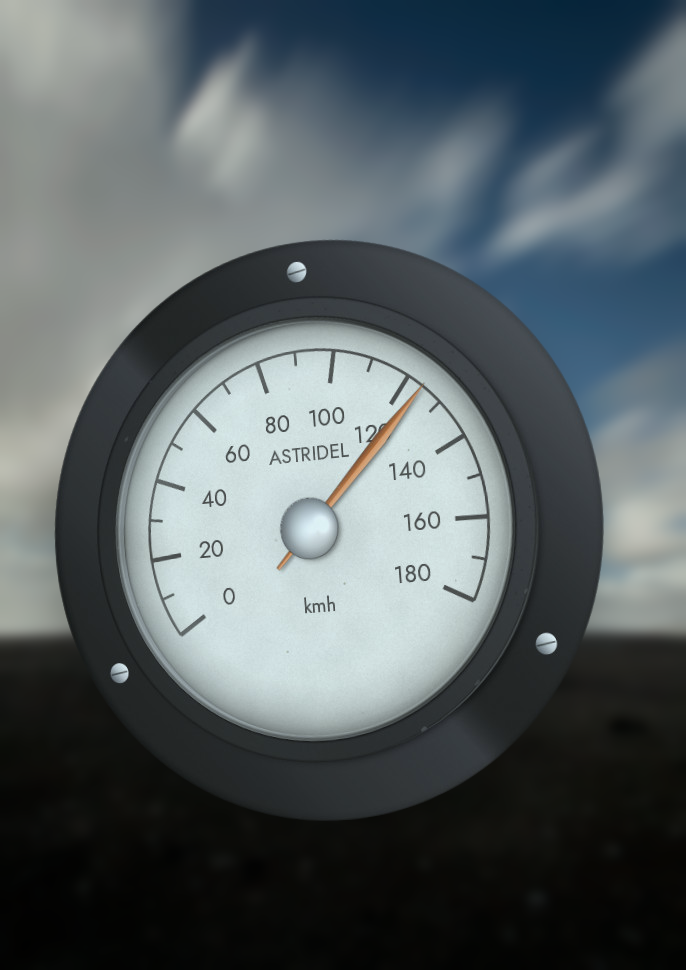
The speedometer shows 125km/h
